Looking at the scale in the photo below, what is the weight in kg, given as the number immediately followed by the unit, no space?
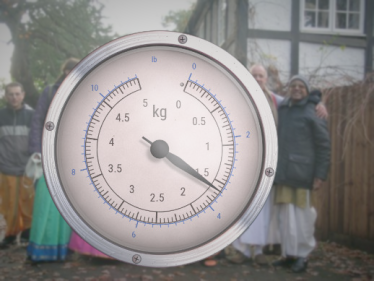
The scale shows 1.6kg
